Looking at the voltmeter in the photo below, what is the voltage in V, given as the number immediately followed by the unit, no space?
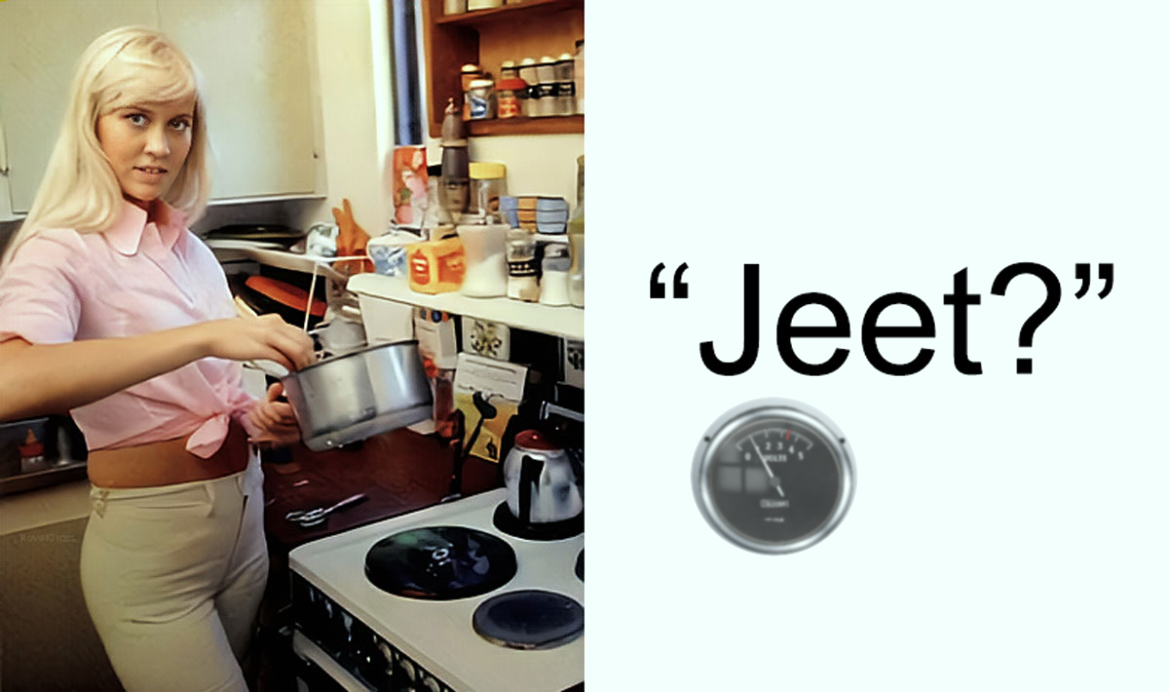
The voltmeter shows 1V
